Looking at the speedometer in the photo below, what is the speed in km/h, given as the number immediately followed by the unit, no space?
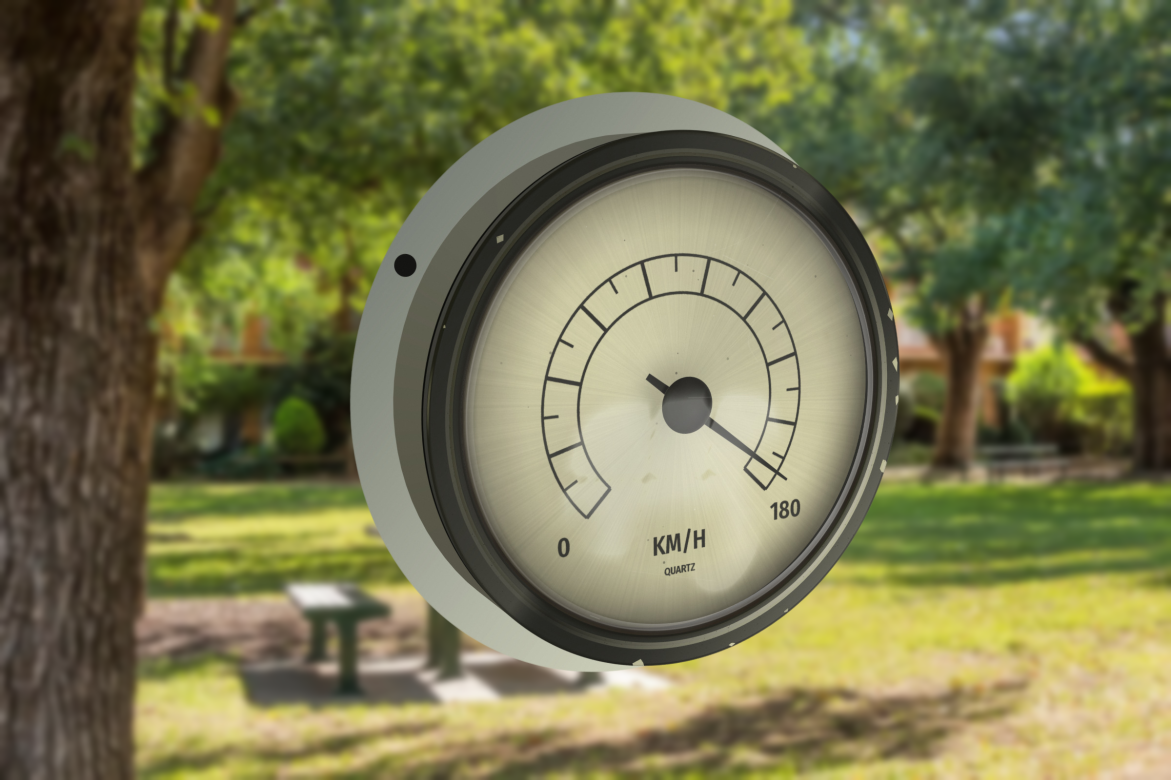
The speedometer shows 175km/h
